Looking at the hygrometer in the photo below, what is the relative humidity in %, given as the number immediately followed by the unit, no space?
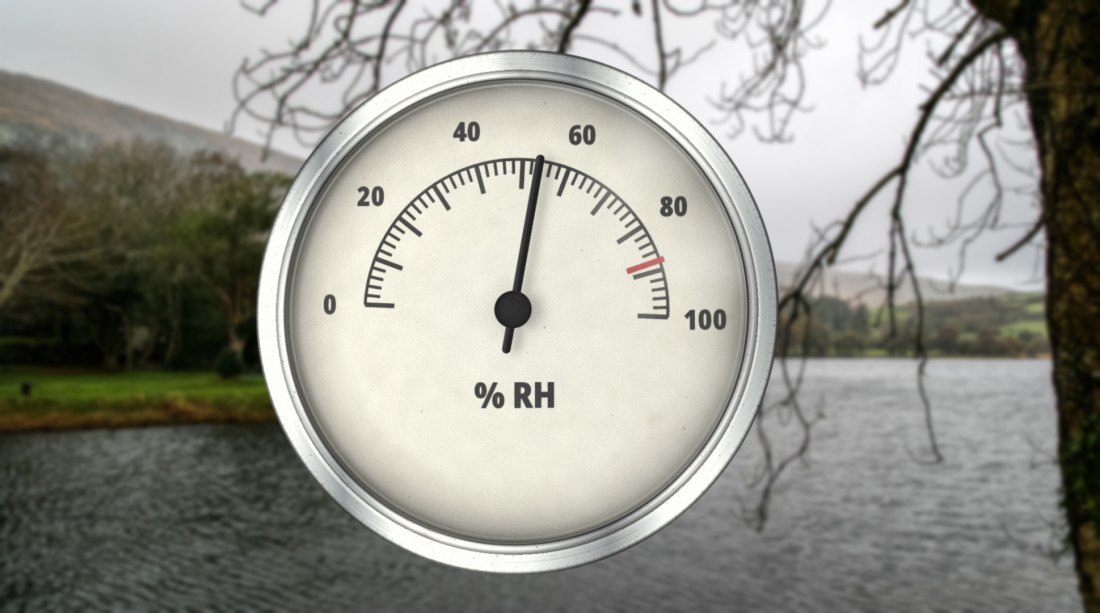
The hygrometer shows 54%
